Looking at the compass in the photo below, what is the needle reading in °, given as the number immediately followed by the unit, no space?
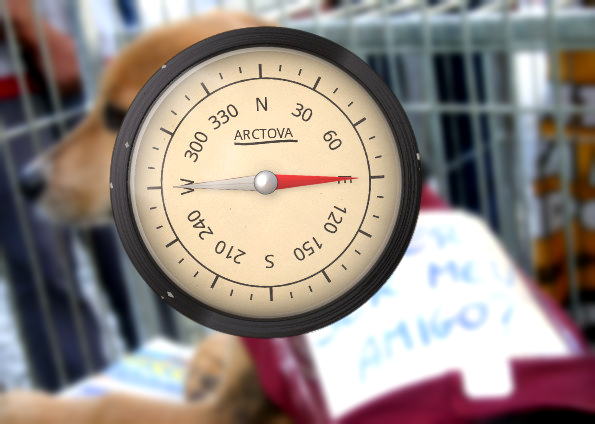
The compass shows 90°
